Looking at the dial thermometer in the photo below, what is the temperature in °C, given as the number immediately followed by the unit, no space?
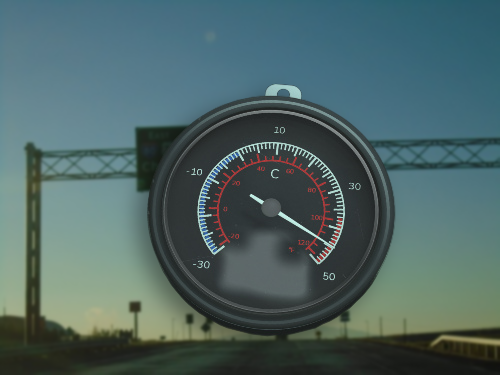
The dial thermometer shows 45°C
